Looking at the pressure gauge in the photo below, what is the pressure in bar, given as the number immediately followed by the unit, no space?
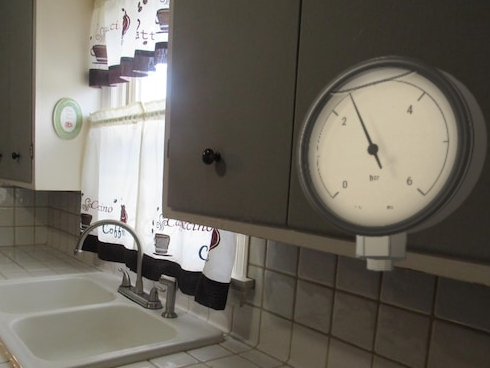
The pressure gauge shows 2.5bar
